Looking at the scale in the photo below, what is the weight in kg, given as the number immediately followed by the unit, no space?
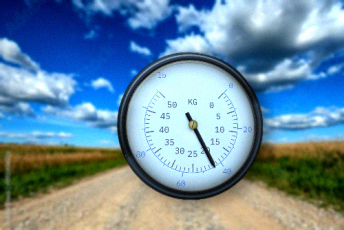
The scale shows 20kg
